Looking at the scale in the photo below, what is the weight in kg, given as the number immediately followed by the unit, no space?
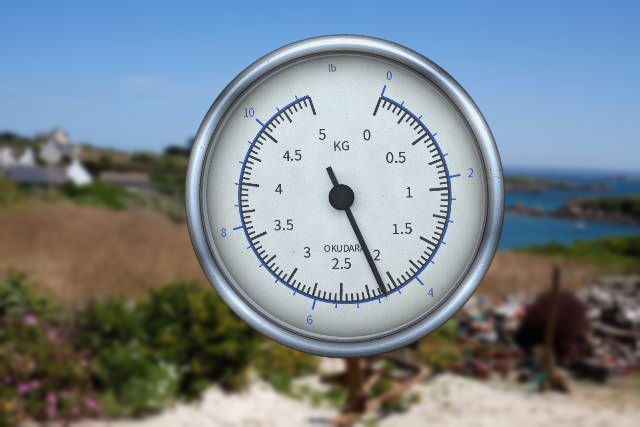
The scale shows 2.1kg
